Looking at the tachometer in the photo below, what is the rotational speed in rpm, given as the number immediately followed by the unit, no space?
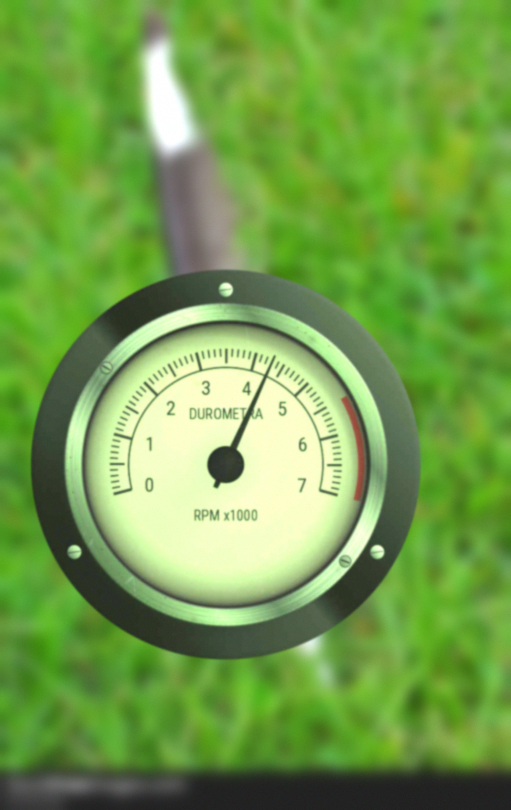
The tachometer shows 4300rpm
